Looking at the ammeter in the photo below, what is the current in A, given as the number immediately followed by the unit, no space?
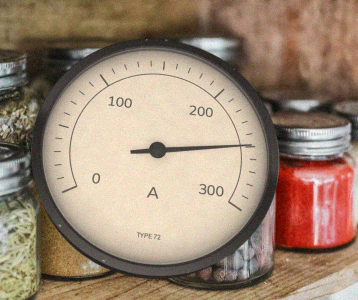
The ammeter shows 250A
